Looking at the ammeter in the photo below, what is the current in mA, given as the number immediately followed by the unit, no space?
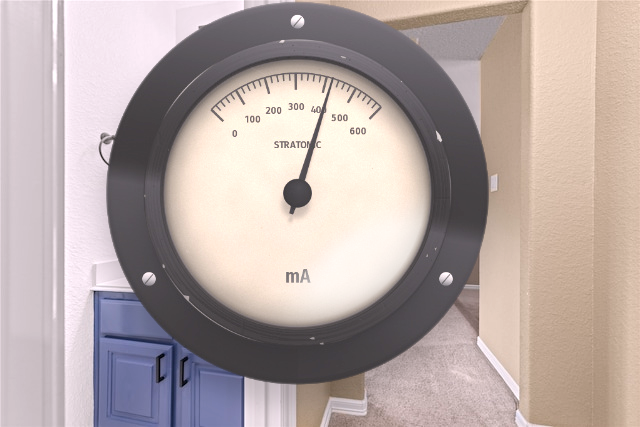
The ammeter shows 420mA
